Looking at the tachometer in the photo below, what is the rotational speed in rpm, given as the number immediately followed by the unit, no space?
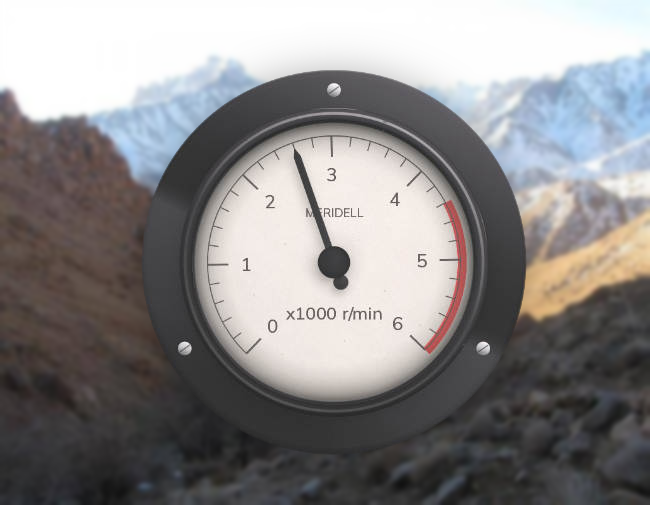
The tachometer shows 2600rpm
